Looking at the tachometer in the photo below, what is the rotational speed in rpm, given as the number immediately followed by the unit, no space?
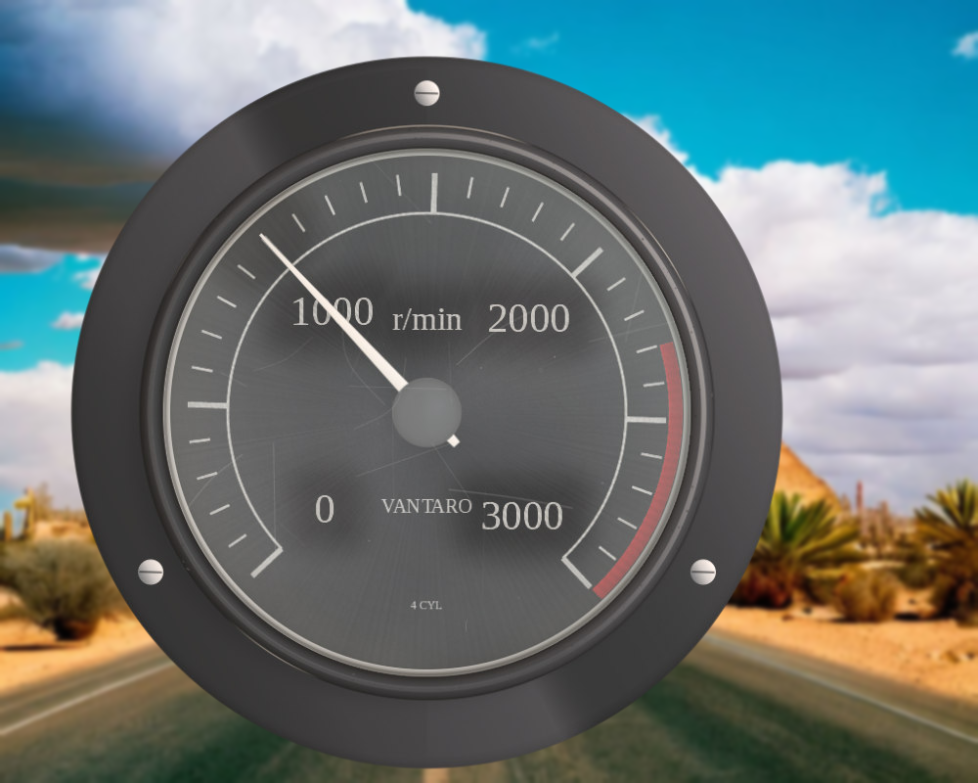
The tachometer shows 1000rpm
